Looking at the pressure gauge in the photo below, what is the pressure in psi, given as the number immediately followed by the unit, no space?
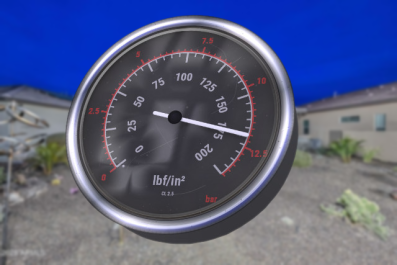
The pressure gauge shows 175psi
